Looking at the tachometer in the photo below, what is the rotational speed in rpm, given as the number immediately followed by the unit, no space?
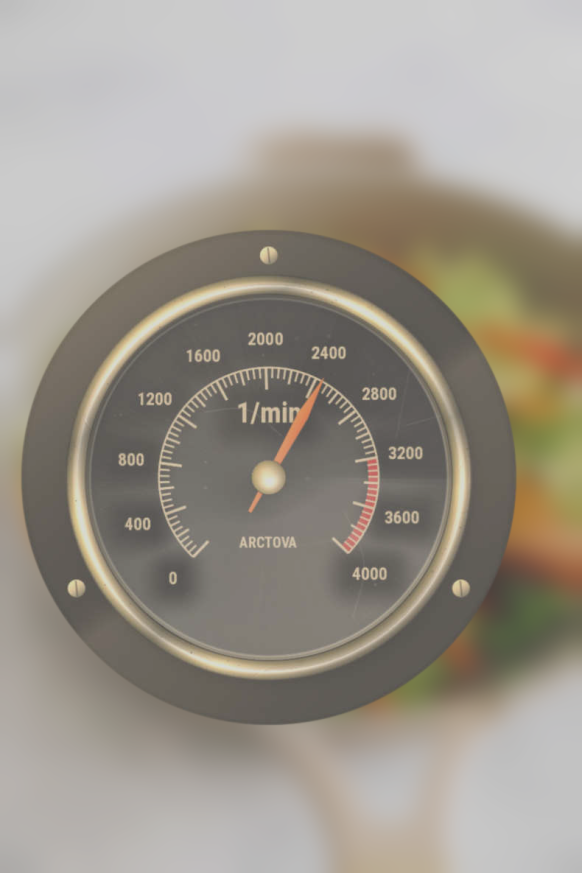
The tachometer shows 2450rpm
